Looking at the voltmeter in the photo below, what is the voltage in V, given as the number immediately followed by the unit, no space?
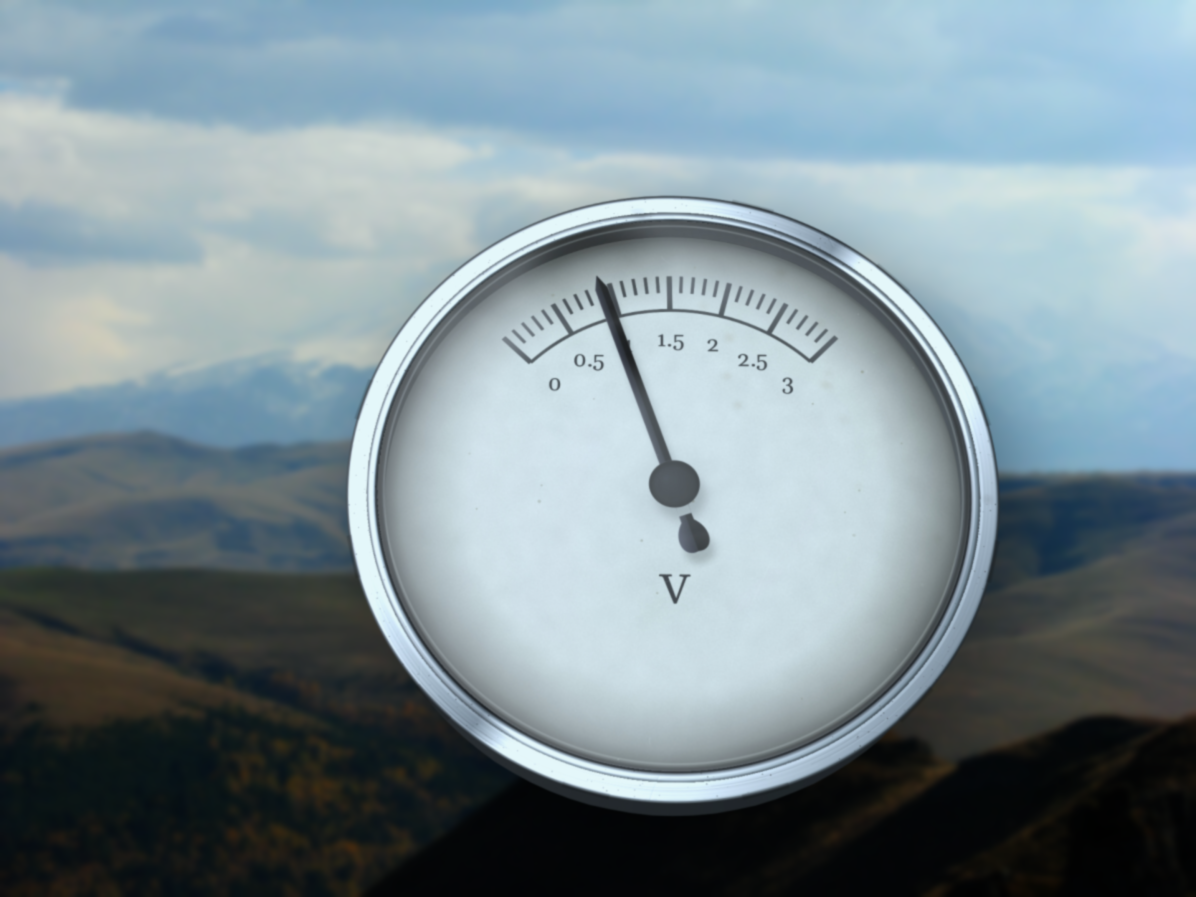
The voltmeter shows 0.9V
